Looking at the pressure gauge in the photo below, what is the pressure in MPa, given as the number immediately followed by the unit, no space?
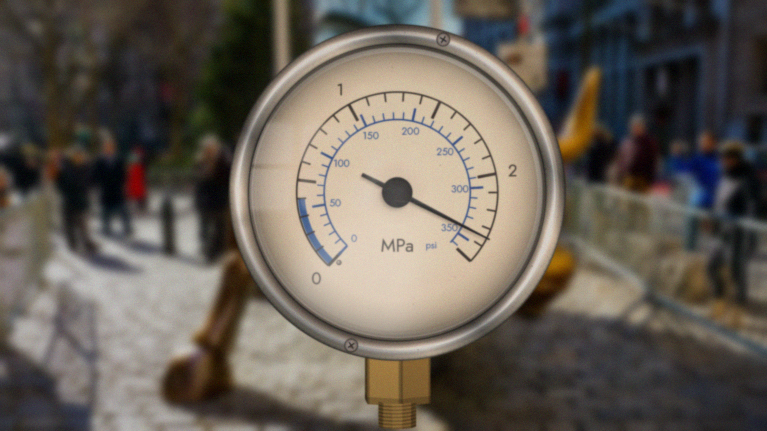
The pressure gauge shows 2.35MPa
